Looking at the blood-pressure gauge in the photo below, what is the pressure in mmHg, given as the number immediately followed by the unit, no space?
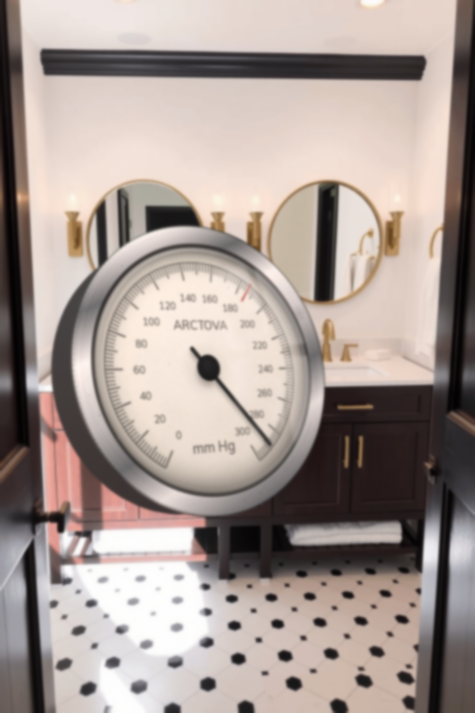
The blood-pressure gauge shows 290mmHg
